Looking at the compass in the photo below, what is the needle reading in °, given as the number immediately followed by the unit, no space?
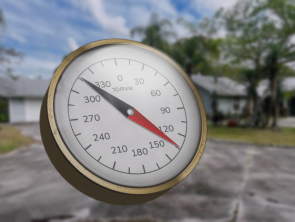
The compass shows 135°
